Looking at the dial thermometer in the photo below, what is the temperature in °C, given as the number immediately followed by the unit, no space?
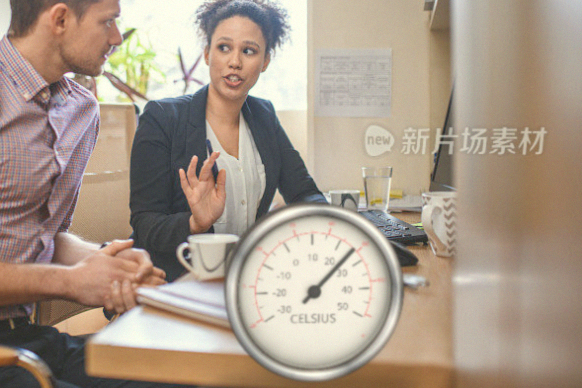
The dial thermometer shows 25°C
